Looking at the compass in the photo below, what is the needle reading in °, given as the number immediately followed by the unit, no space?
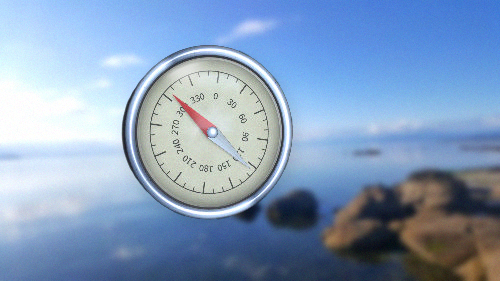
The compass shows 305°
